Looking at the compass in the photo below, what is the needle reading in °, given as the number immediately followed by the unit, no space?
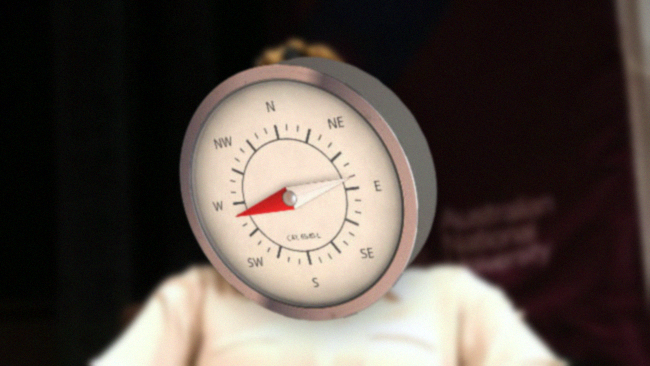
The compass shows 260°
